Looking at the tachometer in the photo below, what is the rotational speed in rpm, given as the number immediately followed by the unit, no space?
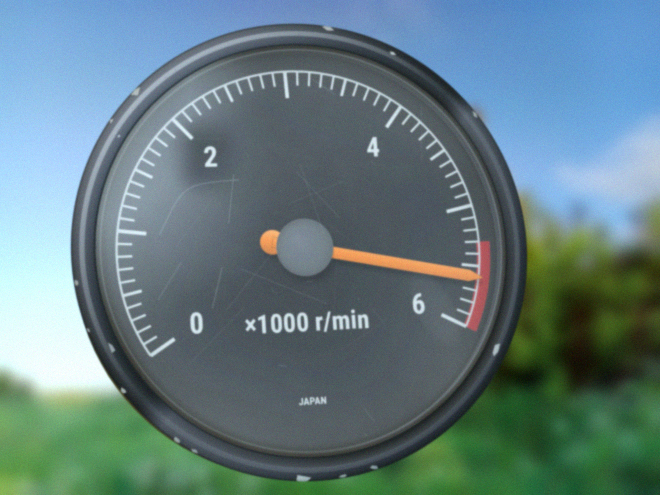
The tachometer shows 5600rpm
